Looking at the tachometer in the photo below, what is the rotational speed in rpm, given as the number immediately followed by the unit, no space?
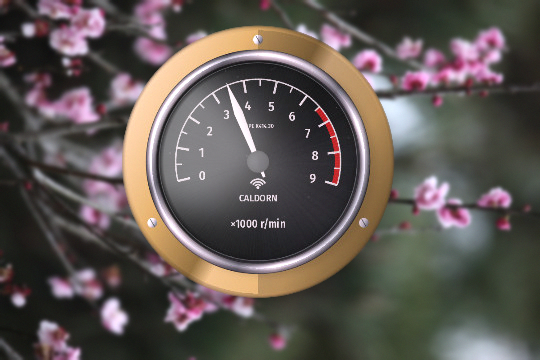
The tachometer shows 3500rpm
